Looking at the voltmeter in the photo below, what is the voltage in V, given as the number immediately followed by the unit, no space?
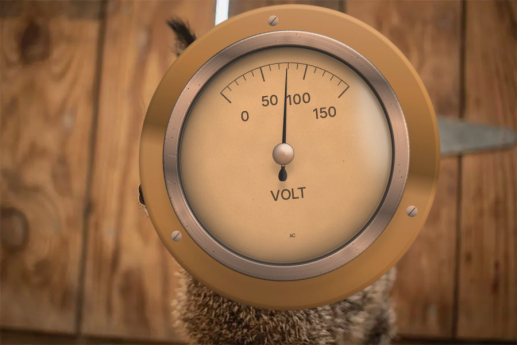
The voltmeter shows 80V
